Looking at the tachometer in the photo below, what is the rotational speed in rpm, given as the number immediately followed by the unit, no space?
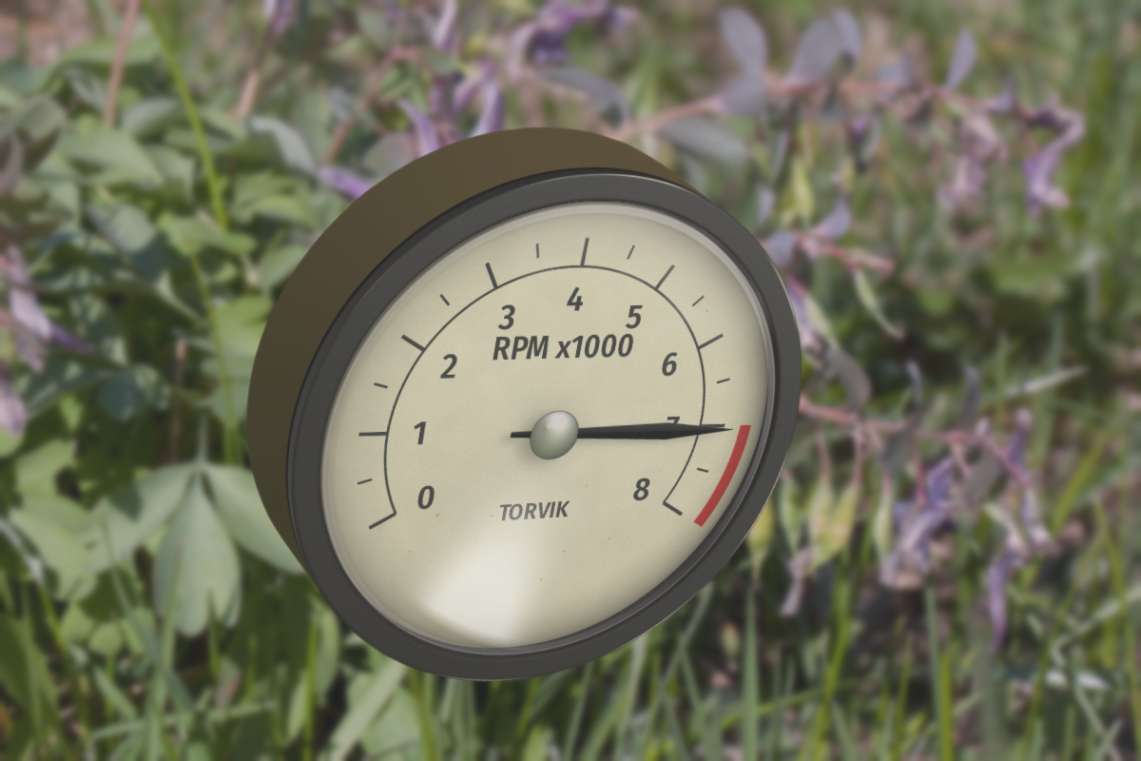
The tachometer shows 7000rpm
